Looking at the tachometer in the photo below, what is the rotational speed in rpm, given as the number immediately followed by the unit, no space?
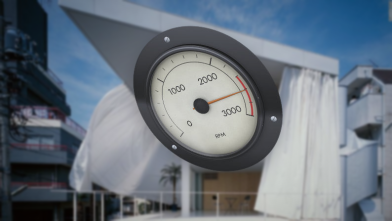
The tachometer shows 2600rpm
